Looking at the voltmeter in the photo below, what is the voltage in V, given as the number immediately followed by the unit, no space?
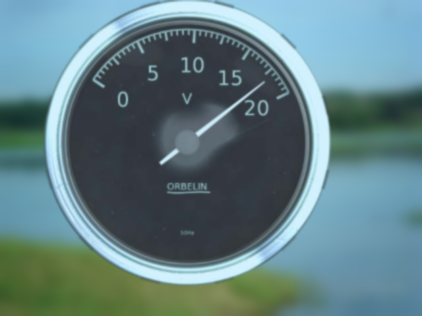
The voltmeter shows 18V
